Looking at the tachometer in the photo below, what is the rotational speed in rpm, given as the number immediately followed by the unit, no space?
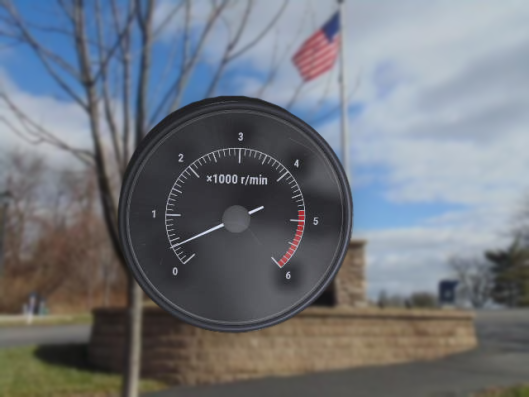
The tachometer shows 400rpm
